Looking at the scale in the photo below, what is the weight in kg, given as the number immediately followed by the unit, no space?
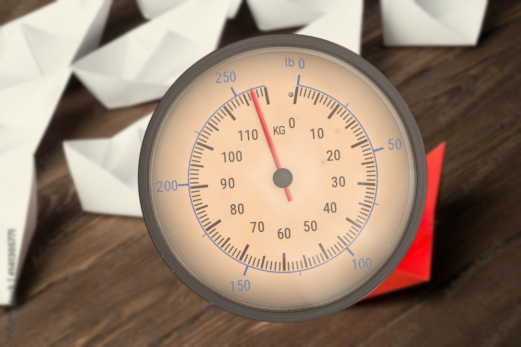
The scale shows 117kg
